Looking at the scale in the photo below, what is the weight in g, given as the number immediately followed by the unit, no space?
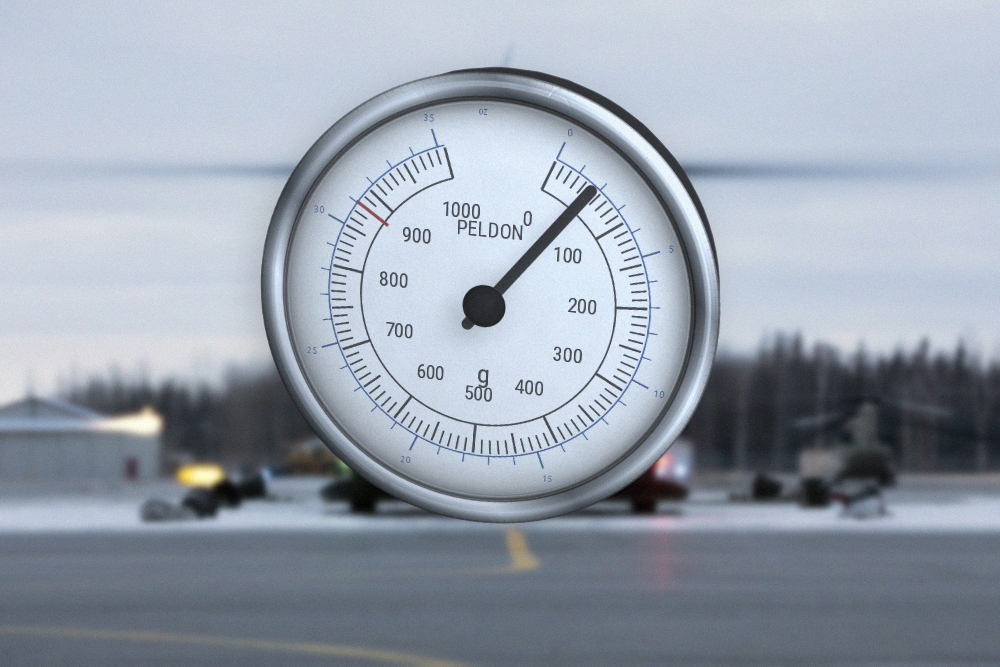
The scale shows 50g
